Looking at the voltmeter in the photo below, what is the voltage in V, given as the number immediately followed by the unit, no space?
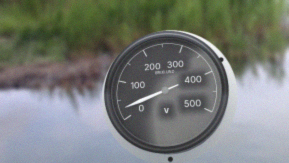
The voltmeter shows 25V
